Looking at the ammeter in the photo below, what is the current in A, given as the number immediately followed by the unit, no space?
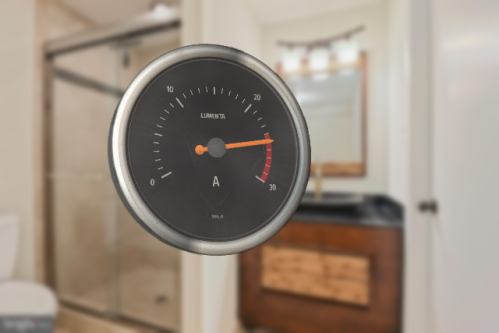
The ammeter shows 25A
